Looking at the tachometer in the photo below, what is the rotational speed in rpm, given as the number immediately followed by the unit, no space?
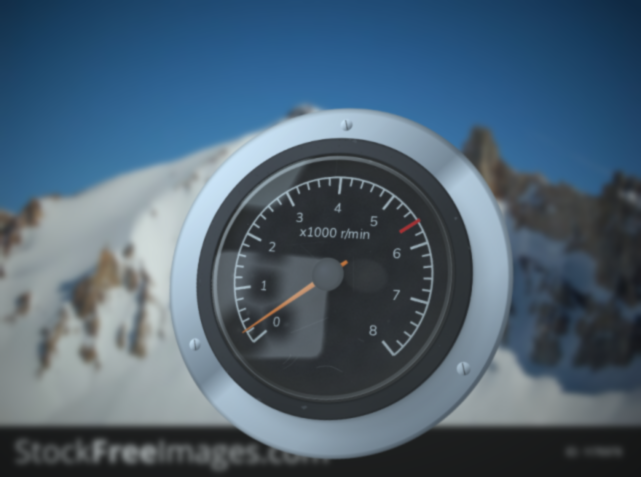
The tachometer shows 200rpm
